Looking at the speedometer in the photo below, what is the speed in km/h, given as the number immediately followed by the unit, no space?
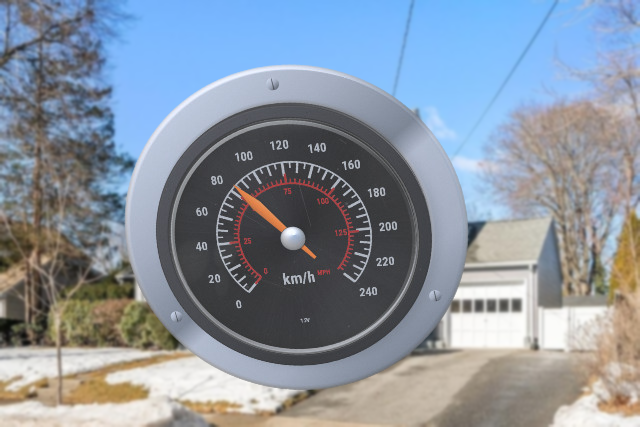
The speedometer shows 85km/h
